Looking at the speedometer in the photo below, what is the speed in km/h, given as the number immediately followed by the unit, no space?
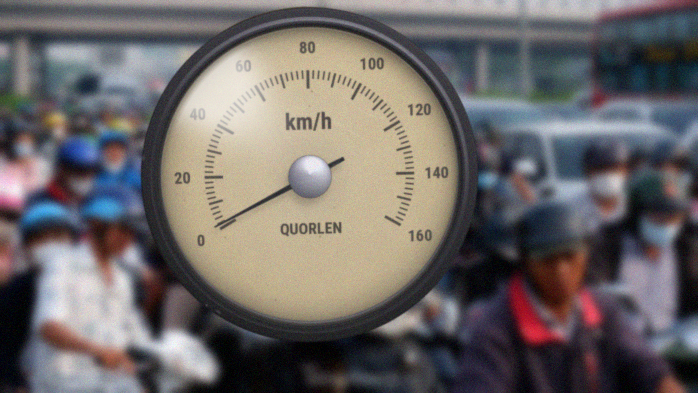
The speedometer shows 2km/h
